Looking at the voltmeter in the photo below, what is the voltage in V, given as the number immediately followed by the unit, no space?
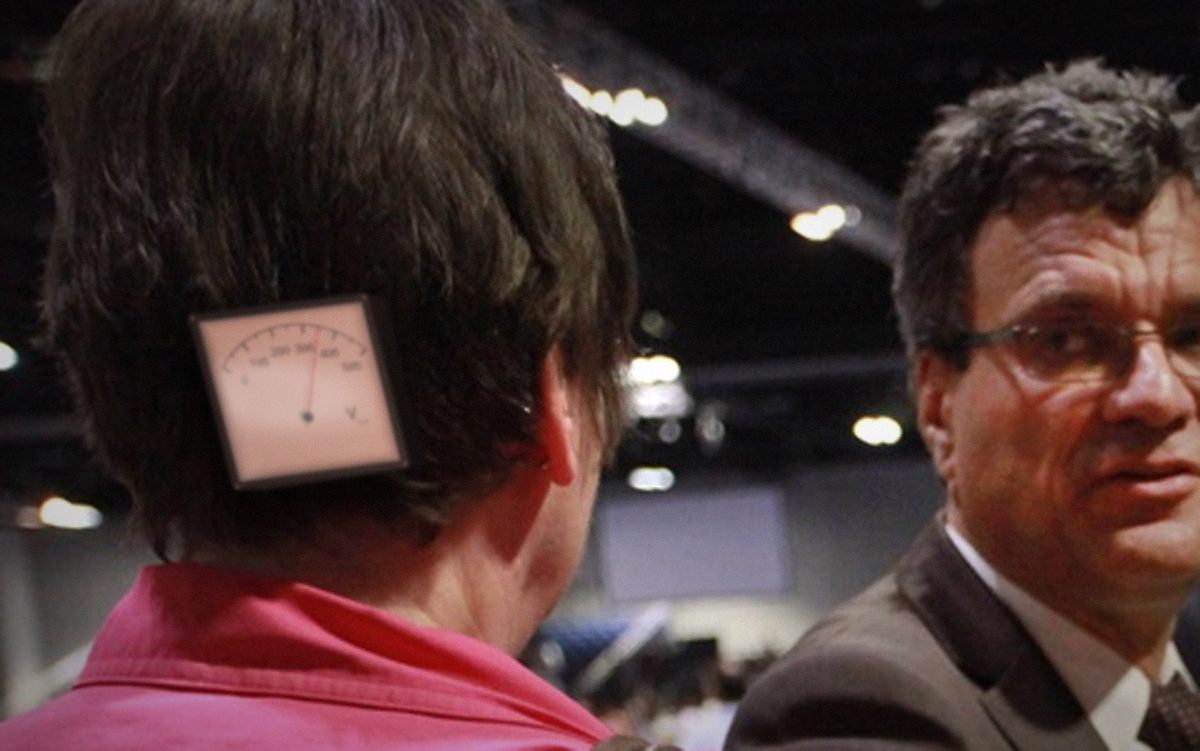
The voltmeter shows 350V
